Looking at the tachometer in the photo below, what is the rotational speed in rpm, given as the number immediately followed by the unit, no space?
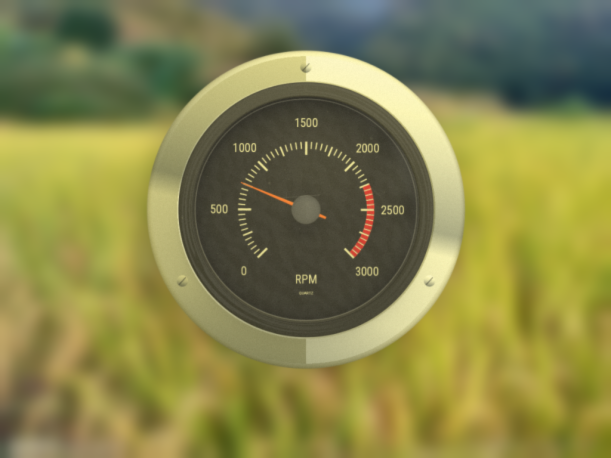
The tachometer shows 750rpm
